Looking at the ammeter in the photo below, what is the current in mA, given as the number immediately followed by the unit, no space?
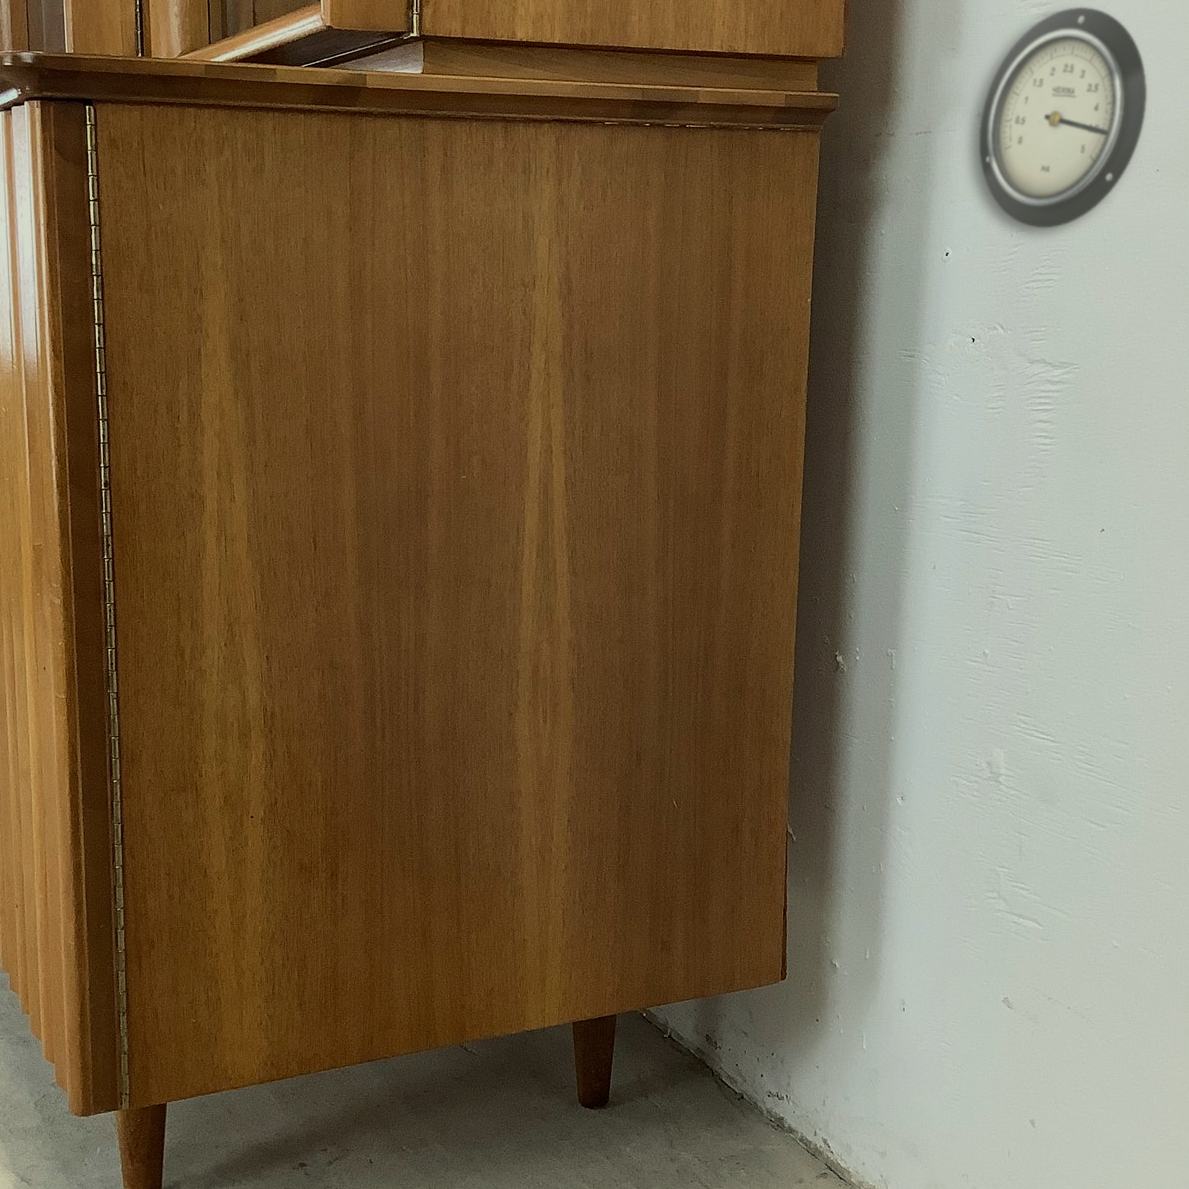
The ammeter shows 4.5mA
